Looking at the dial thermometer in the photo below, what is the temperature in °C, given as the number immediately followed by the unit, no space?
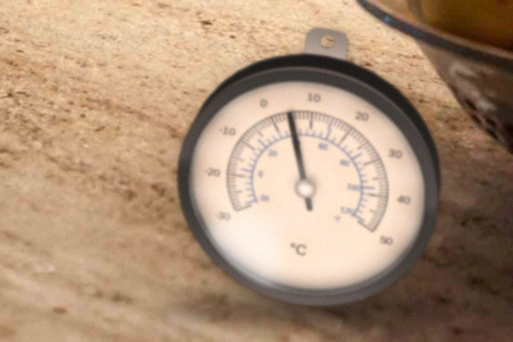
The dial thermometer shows 5°C
